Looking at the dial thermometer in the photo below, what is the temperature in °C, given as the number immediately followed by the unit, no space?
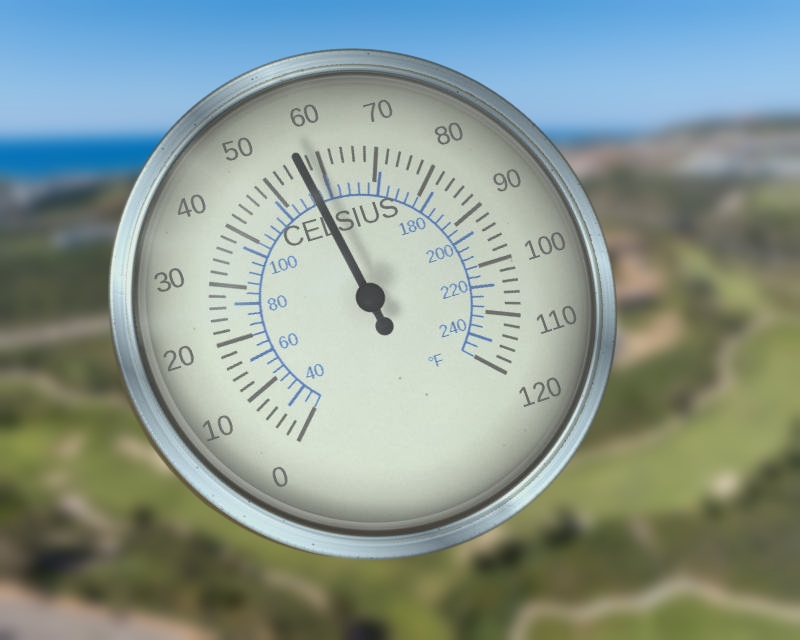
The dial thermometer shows 56°C
